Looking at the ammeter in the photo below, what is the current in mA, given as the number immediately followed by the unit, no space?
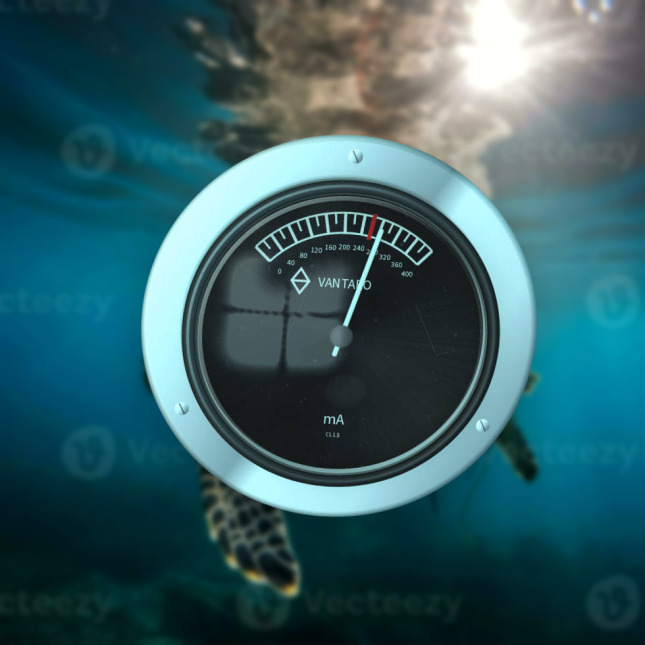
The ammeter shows 280mA
